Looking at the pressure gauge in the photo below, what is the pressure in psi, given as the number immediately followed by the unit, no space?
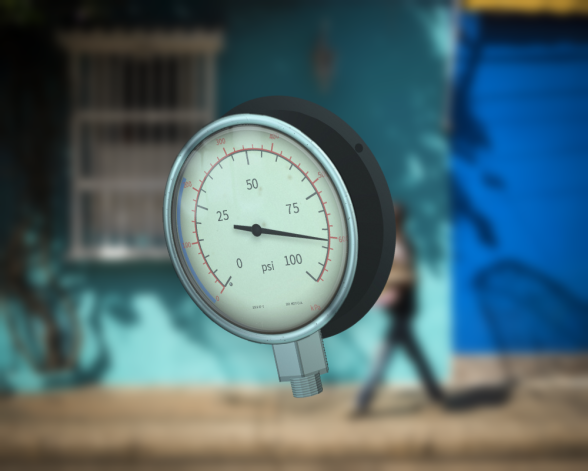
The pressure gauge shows 87.5psi
